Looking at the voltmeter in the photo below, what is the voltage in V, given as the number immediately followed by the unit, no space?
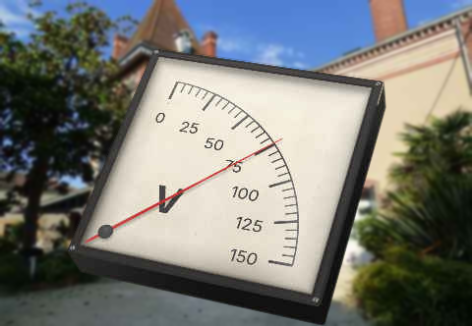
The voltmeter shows 75V
